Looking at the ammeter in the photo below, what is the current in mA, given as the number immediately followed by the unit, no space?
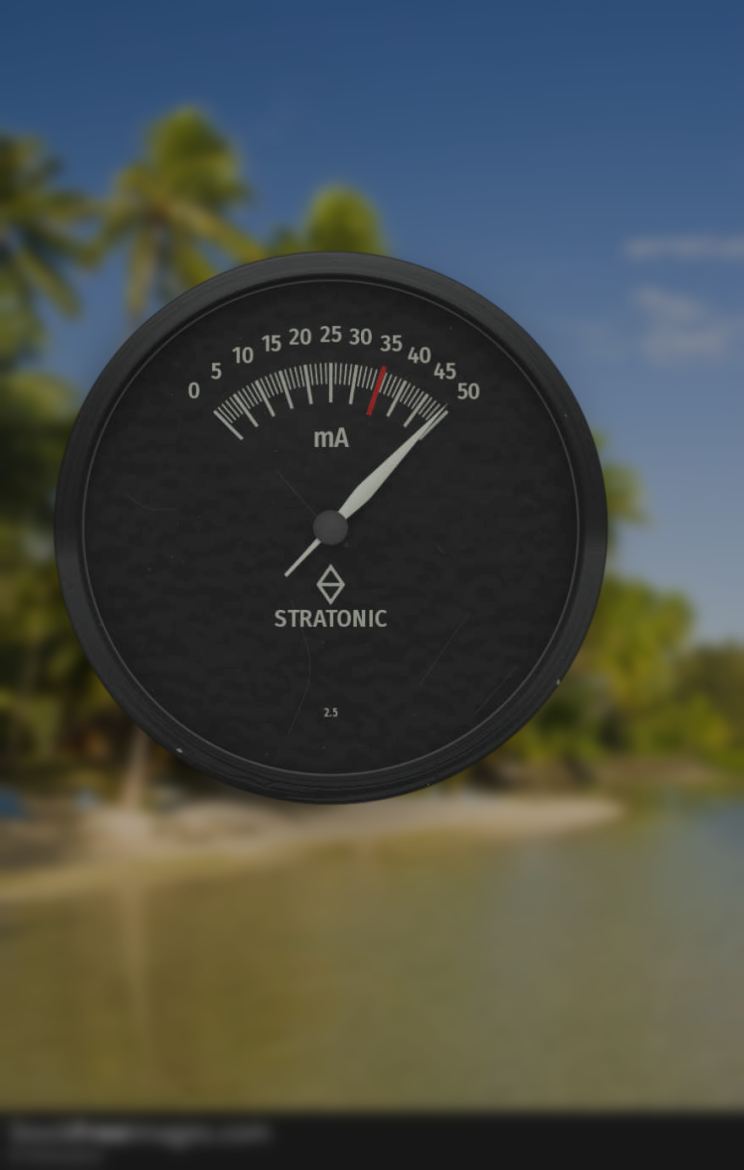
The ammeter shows 49mA
